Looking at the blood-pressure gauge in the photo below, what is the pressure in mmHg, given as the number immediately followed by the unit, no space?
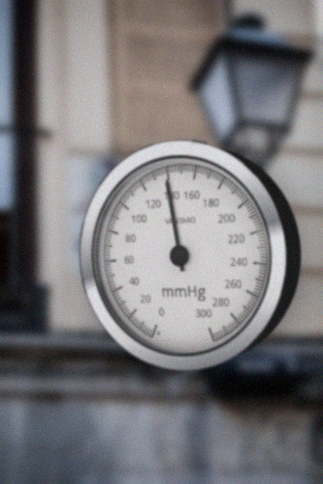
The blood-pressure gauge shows 140mmHg
